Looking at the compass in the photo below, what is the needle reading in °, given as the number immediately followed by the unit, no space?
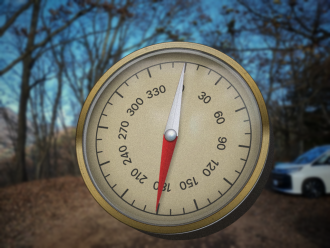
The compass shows 180°
